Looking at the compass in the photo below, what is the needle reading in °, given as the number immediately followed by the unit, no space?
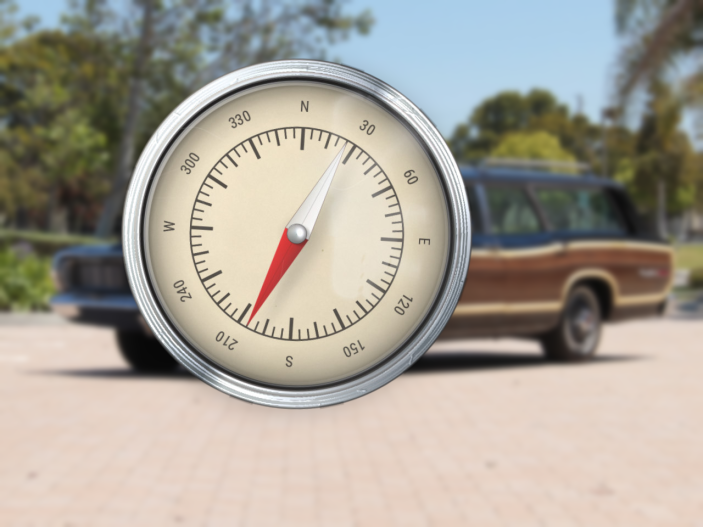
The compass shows 205°
